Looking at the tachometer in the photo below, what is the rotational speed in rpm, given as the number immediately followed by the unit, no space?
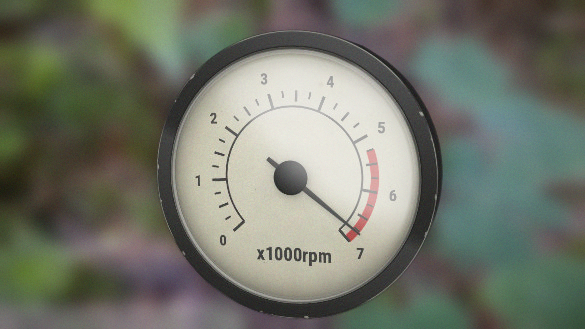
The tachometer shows 6750rpm
